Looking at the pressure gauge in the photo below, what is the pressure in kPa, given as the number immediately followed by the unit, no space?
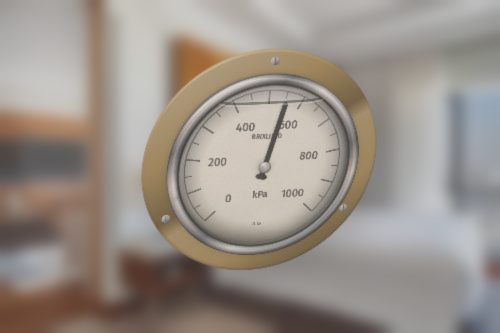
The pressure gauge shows 550kPa
